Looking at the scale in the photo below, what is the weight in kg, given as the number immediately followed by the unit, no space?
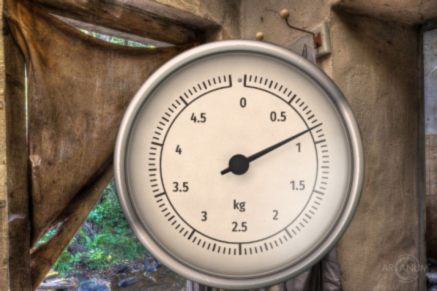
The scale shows 0.85kg
